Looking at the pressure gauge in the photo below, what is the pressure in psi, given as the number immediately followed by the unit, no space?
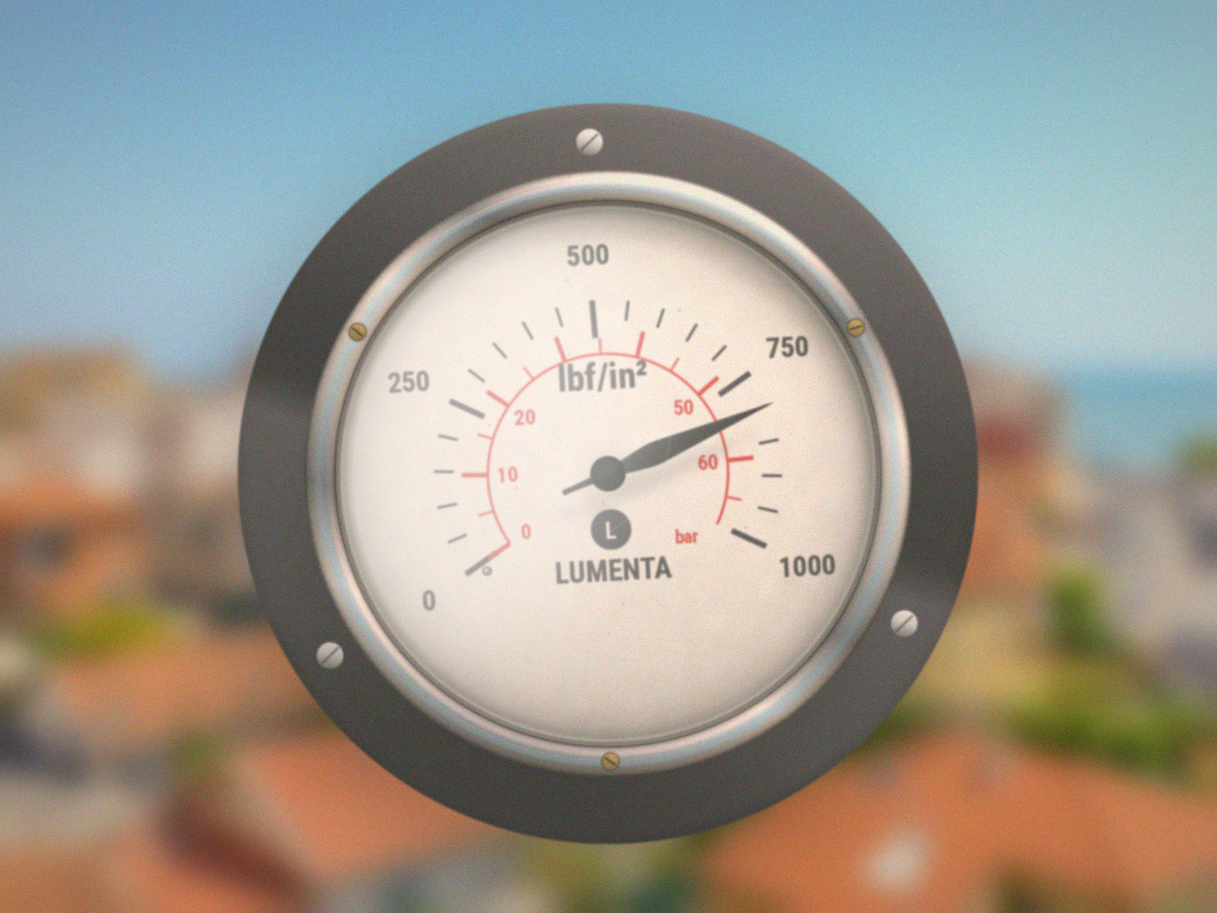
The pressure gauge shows 800psi
